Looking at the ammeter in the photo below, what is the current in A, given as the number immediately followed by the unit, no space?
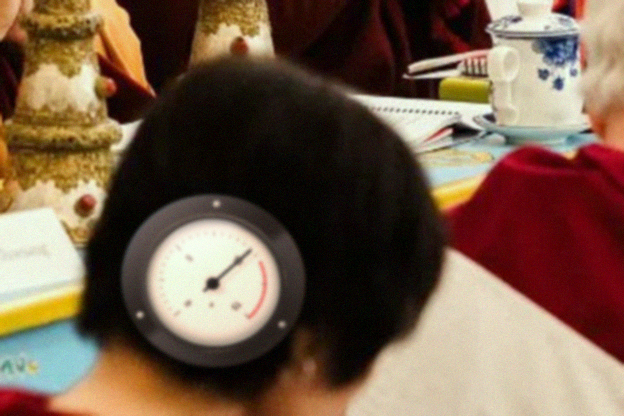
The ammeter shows 10A
